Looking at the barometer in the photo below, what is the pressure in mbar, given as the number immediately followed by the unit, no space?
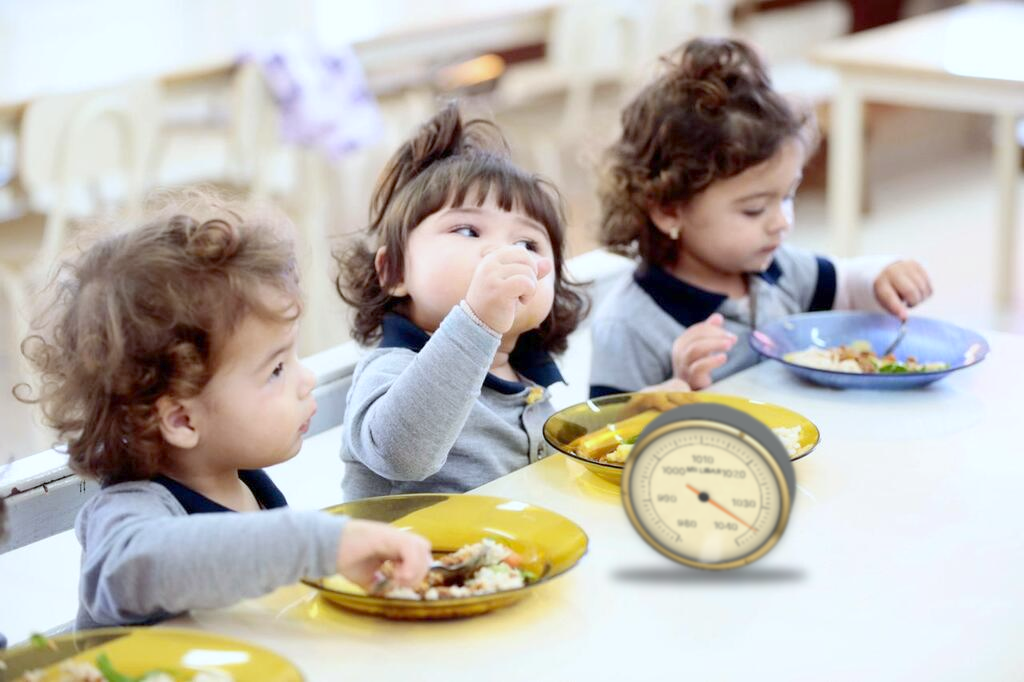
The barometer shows 1035mbar
